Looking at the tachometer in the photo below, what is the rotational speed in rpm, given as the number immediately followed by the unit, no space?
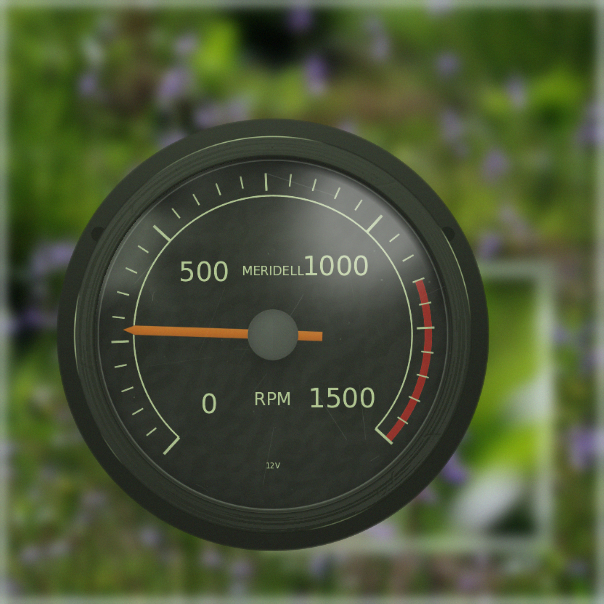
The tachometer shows 275rpm
